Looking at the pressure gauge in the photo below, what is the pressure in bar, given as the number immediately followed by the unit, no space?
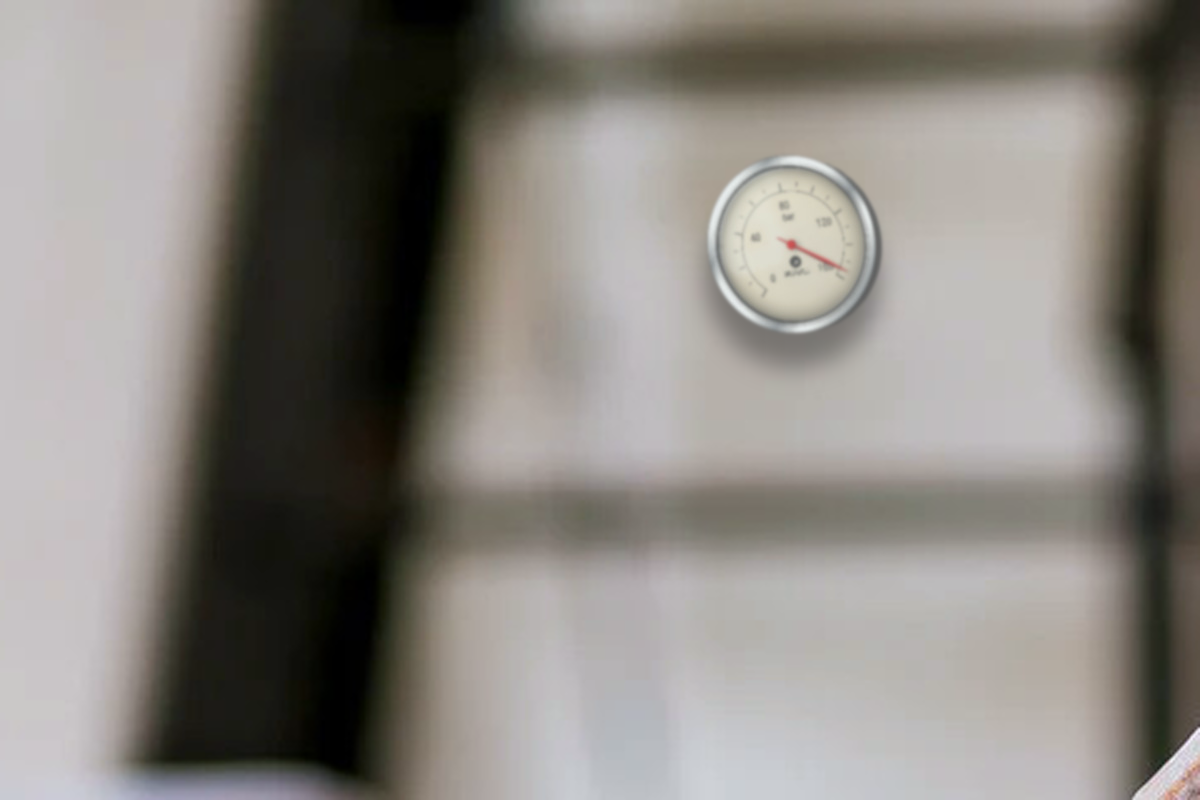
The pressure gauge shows 155bar
